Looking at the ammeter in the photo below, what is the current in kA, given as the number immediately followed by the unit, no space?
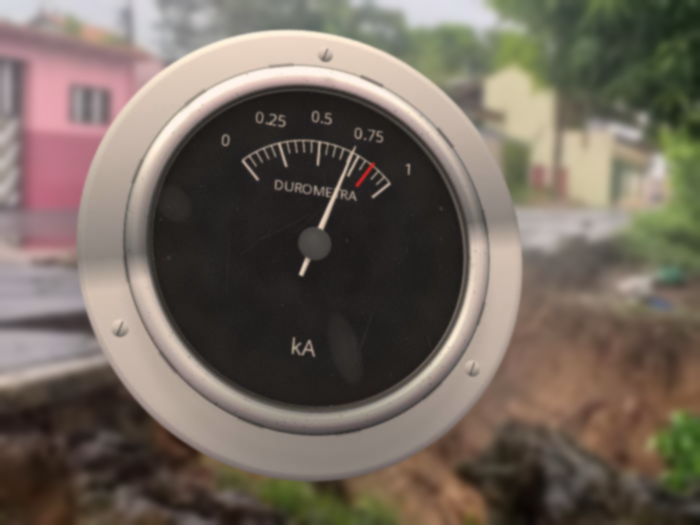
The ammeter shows 0.7kA
